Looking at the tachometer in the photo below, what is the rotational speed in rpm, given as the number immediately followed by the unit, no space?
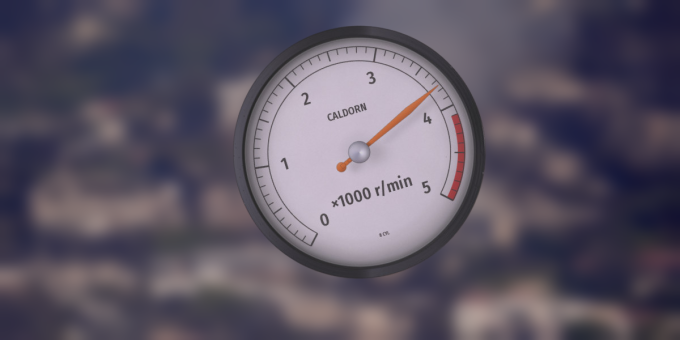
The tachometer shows 3750rpm
